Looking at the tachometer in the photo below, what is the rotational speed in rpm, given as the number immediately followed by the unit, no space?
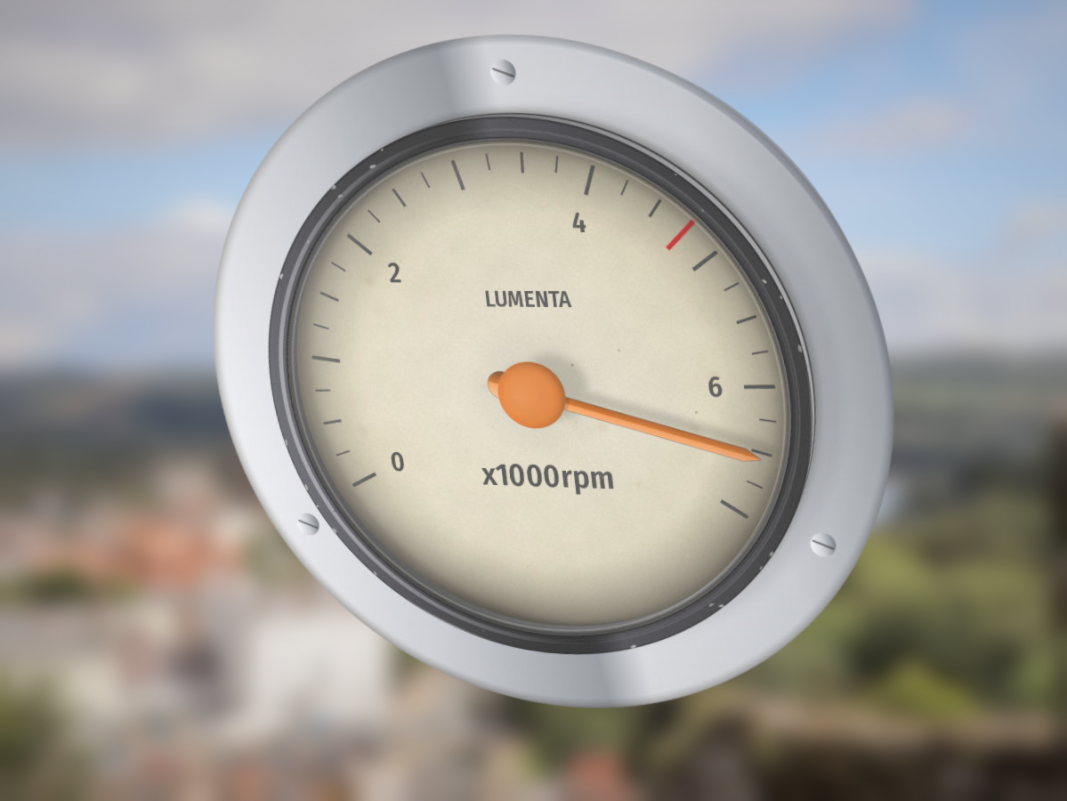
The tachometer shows 6500rpm
